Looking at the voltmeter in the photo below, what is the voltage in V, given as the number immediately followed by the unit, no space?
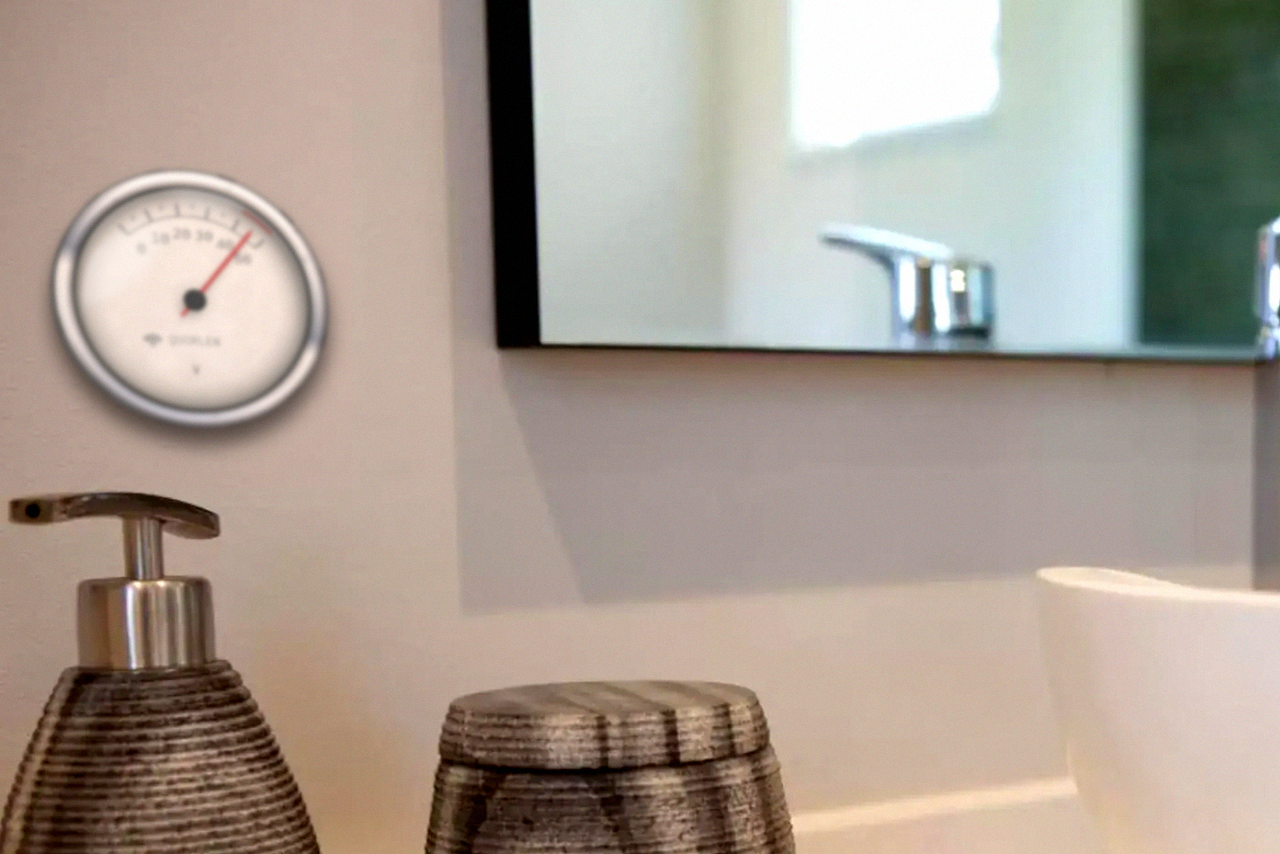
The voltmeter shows 45V
